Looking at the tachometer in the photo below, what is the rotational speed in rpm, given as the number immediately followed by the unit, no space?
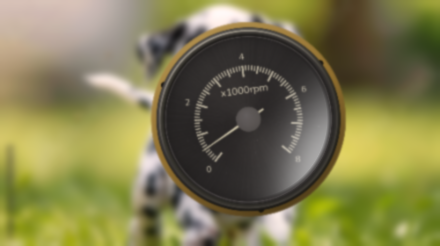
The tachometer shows 500rpm
